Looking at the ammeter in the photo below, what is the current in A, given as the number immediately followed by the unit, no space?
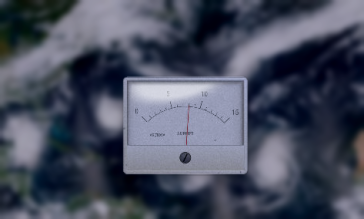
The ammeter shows 8A
